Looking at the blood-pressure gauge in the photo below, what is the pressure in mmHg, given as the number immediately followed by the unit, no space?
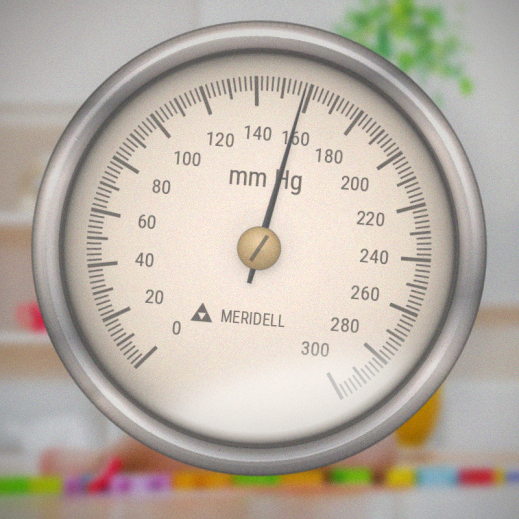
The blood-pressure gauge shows 158mmHg
